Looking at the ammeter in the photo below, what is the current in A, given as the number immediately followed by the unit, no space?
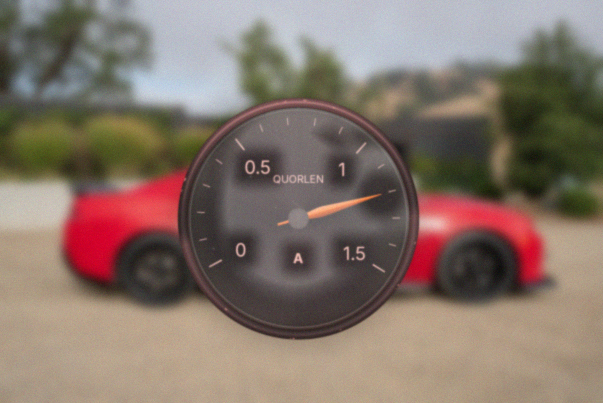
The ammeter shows 1.2A
